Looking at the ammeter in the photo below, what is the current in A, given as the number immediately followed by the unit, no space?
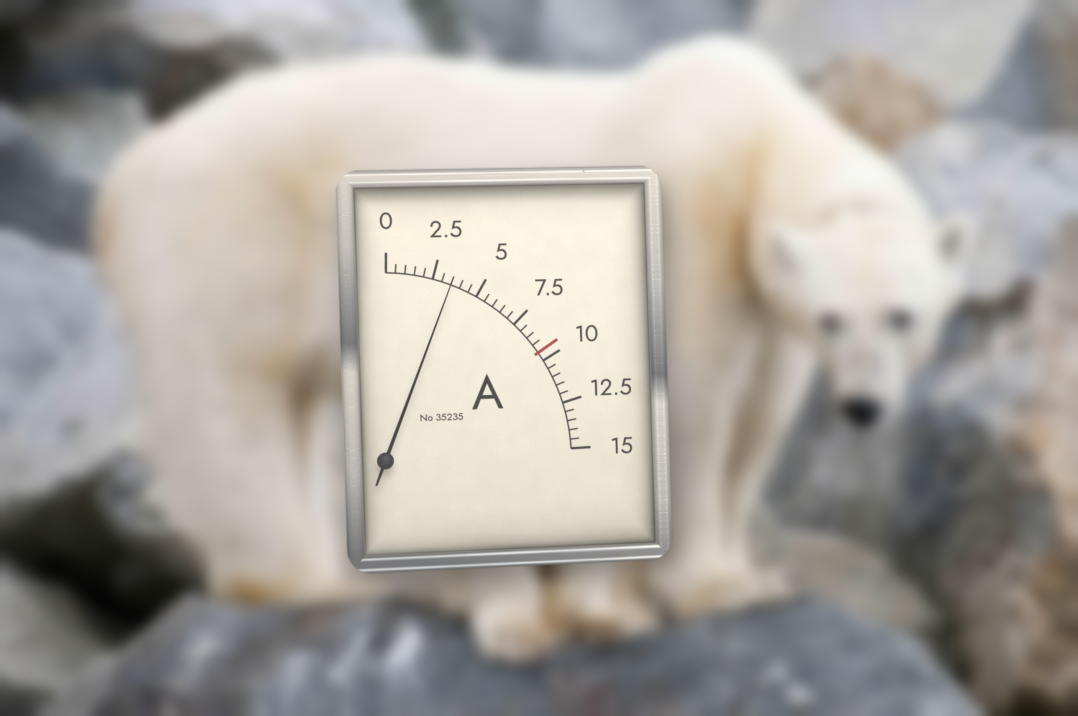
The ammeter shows 3.5A
